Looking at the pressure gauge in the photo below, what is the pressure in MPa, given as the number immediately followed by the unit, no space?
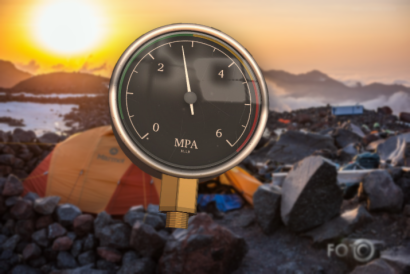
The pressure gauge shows 2.75MPa
